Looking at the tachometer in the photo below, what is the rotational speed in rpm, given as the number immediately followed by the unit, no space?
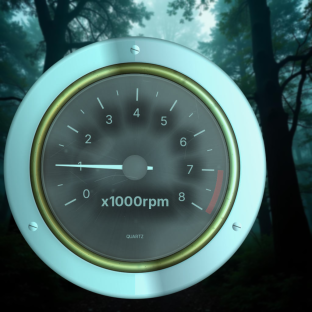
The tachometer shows 1000rpm
